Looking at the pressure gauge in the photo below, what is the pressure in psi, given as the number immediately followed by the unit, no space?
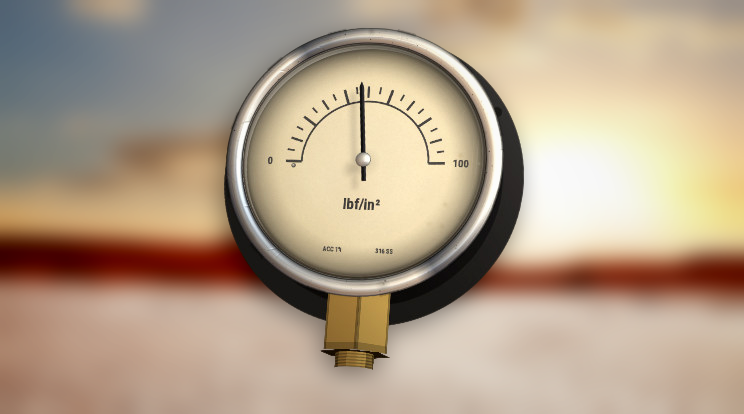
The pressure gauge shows 47.5psi
